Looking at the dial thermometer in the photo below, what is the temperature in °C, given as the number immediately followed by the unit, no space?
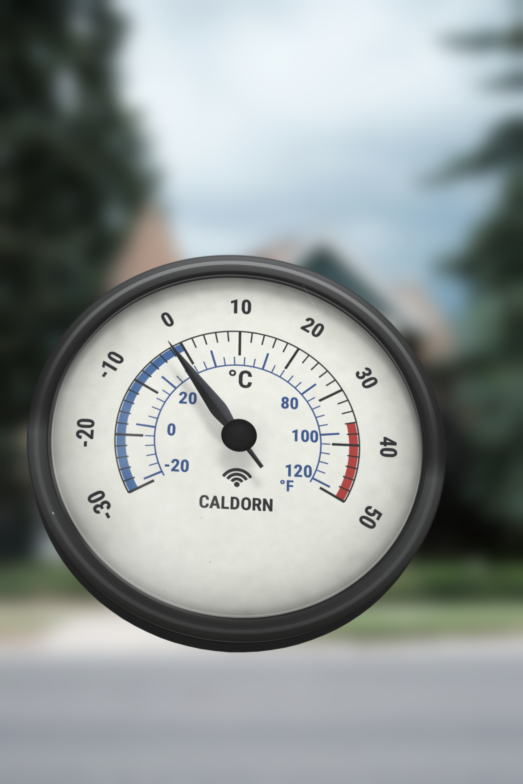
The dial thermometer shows -2°C
